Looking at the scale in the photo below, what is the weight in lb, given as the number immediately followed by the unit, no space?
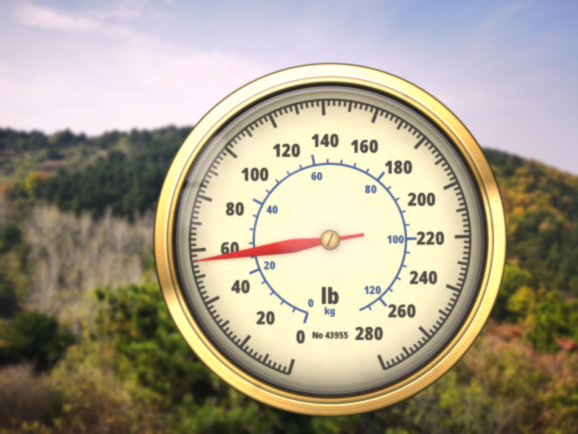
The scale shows 56lb
